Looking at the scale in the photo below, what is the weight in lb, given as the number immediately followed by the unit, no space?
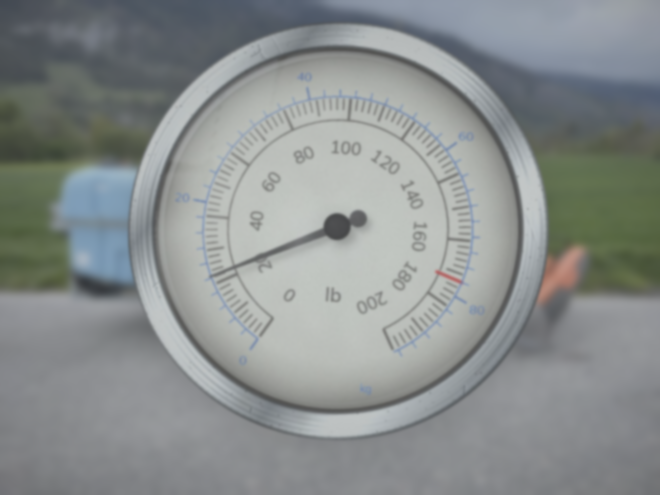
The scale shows 22lb
